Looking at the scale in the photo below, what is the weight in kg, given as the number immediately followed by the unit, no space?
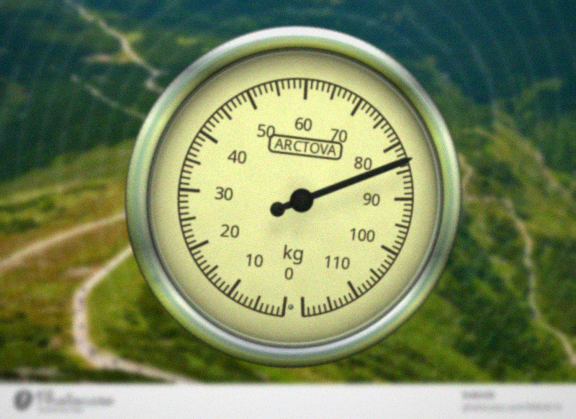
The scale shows 83kg
